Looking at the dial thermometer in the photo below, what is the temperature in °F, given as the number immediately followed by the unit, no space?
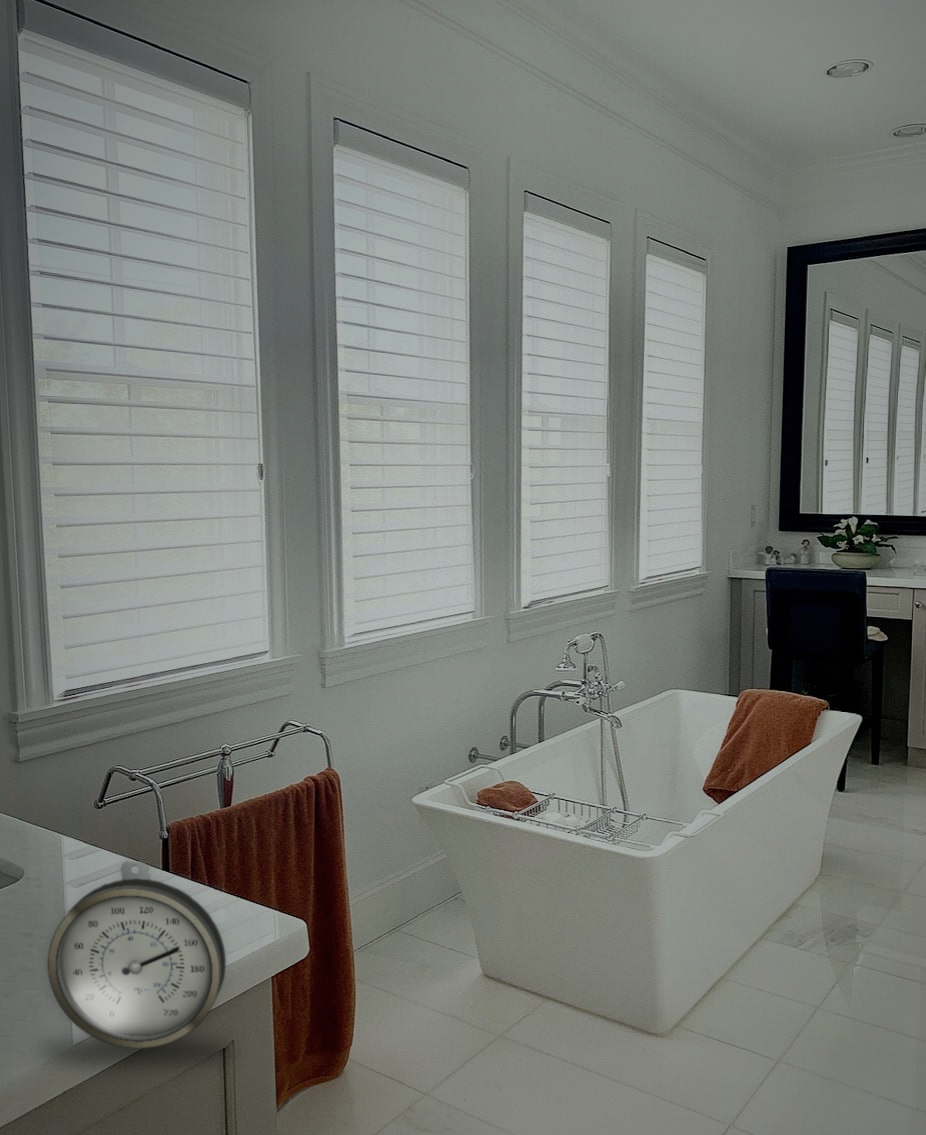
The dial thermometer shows 160°F
